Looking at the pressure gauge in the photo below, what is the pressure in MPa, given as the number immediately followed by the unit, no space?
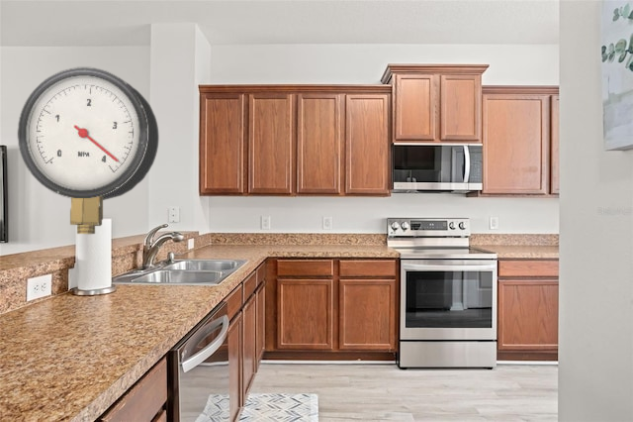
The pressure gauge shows 3.8MPa
